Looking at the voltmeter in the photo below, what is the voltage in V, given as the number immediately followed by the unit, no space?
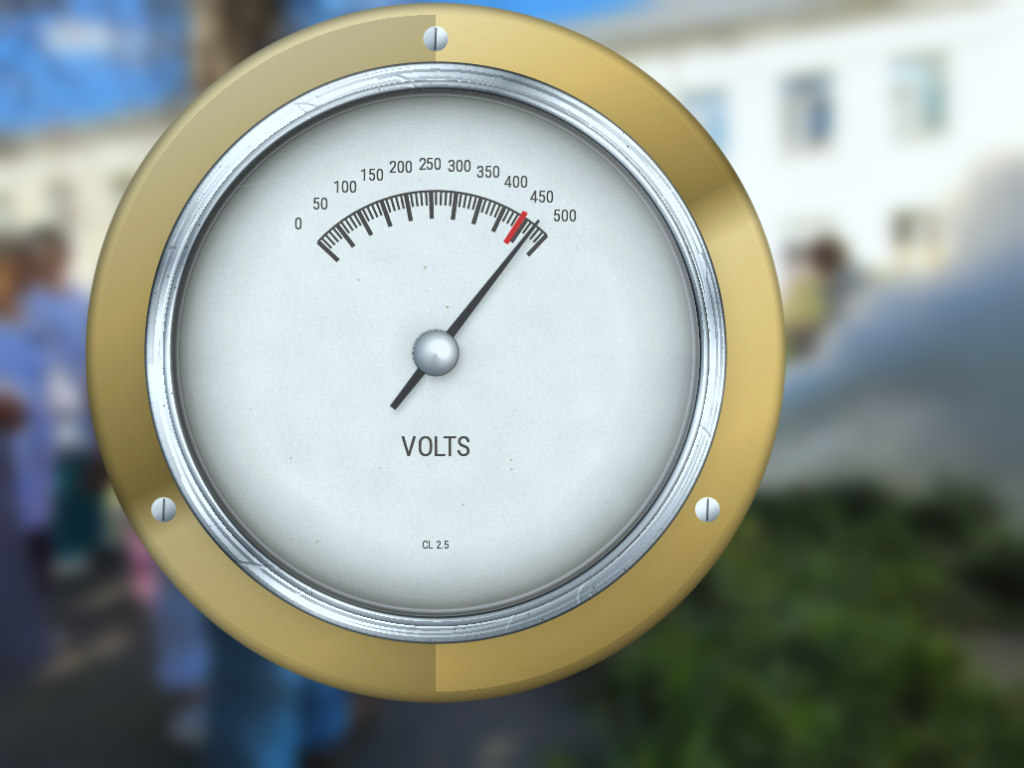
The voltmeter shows 470V
